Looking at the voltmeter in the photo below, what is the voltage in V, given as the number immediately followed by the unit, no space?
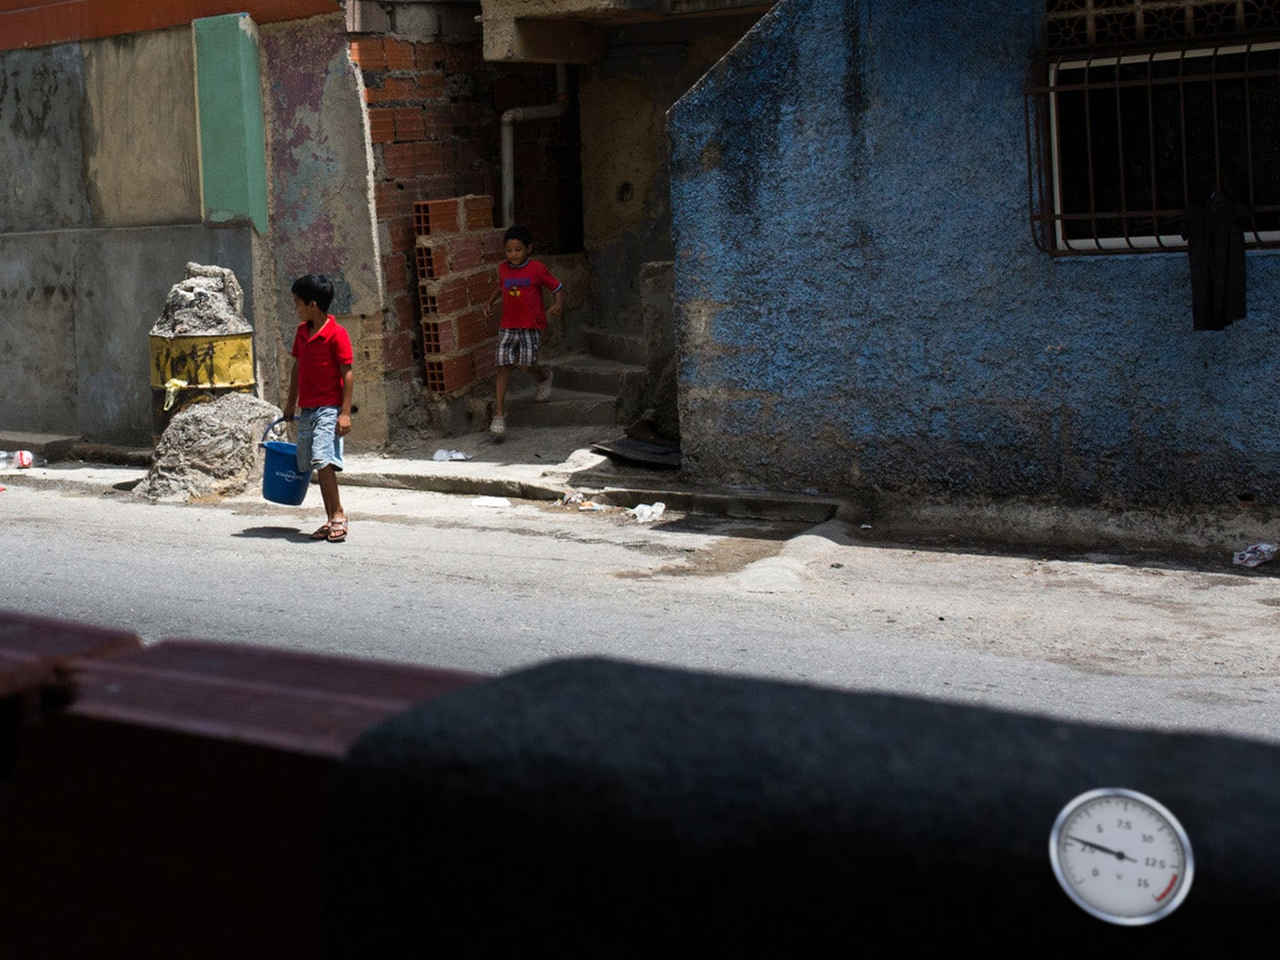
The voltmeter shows 3V
